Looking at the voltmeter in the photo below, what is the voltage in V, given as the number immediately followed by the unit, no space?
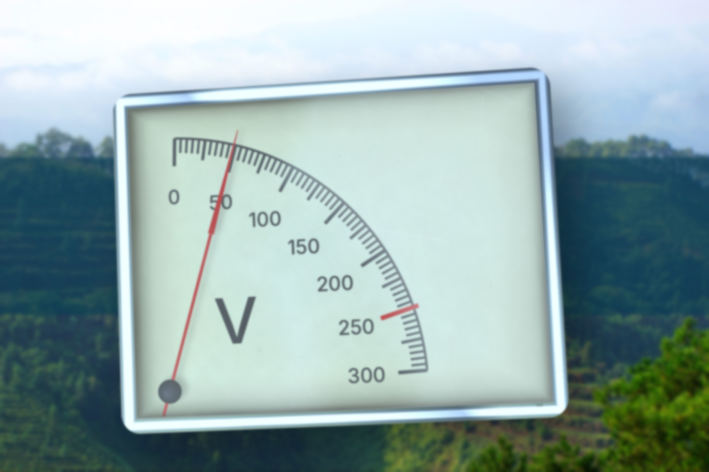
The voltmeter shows 50V
